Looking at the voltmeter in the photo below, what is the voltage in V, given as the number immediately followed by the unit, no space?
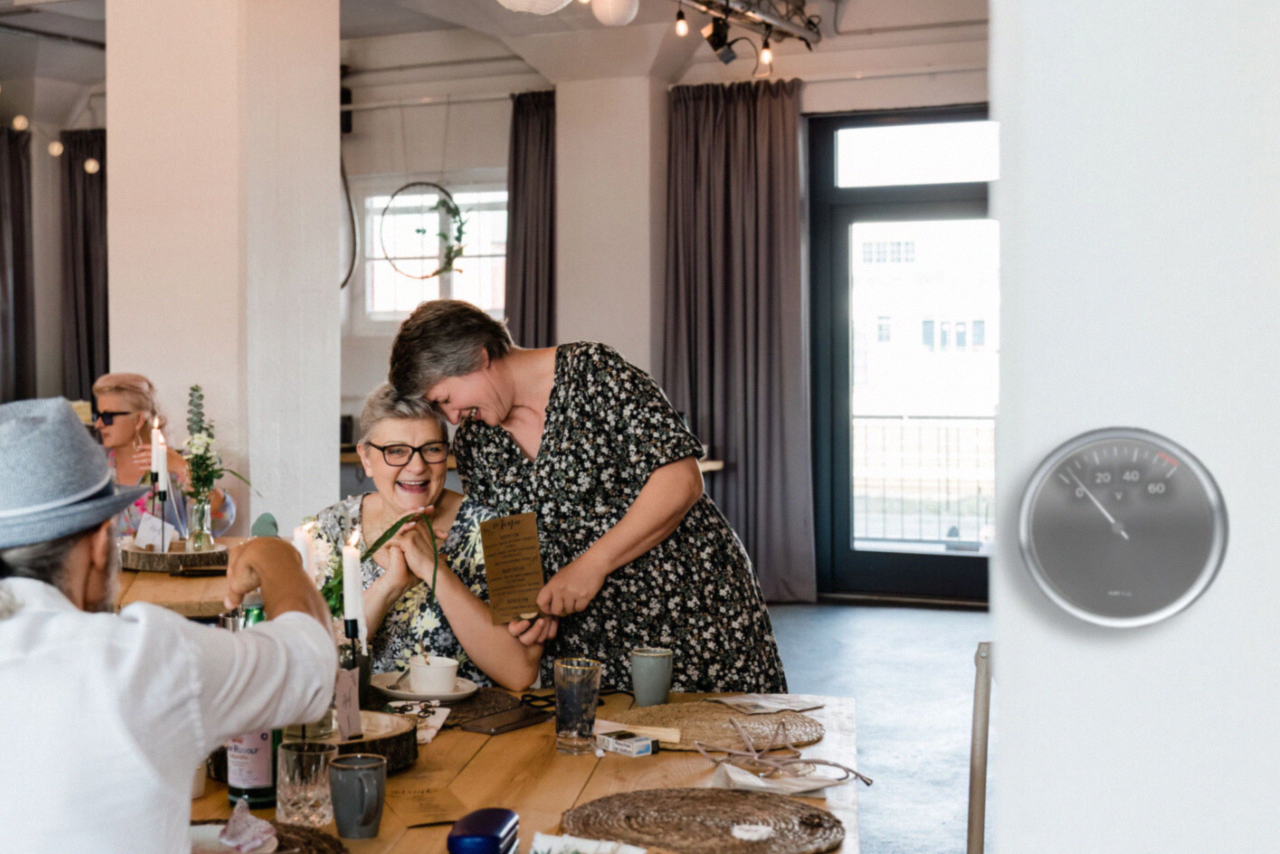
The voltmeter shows 5V
